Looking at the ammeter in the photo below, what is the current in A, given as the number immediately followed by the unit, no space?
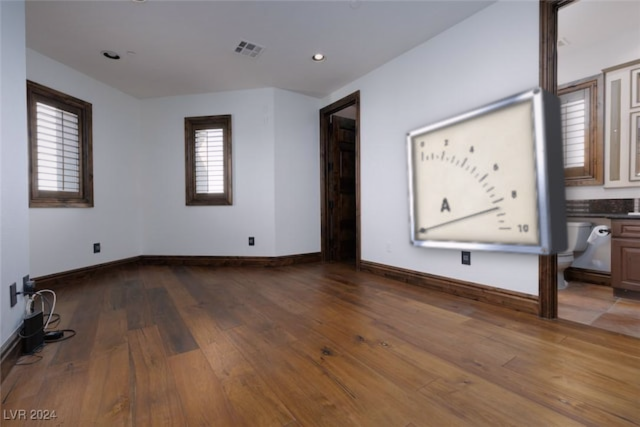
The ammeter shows 8.5A
